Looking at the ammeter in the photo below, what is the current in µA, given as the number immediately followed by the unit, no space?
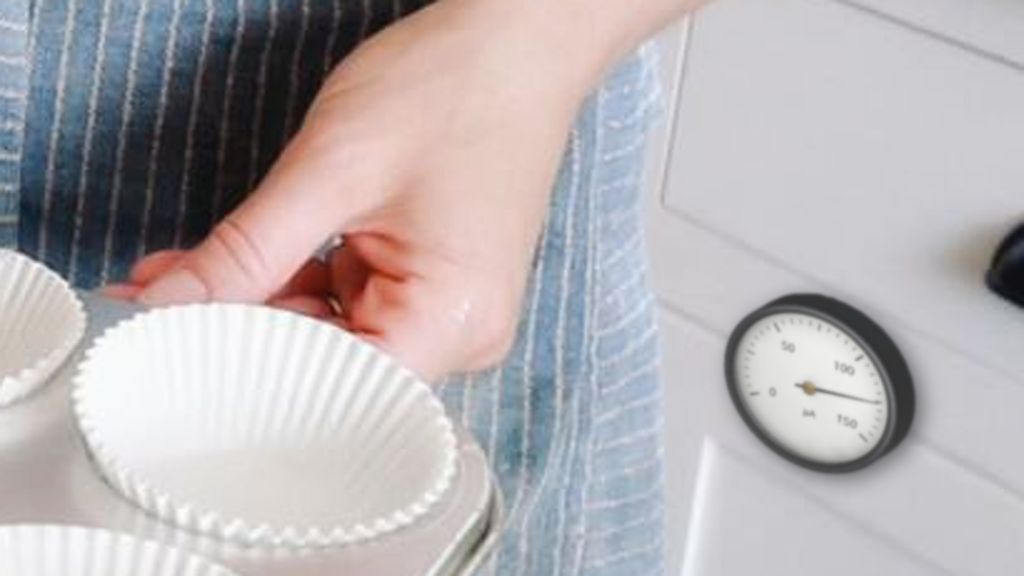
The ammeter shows 125µA
